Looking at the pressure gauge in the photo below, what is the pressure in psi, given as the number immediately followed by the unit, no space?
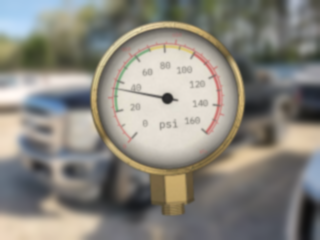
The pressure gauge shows 35psi
